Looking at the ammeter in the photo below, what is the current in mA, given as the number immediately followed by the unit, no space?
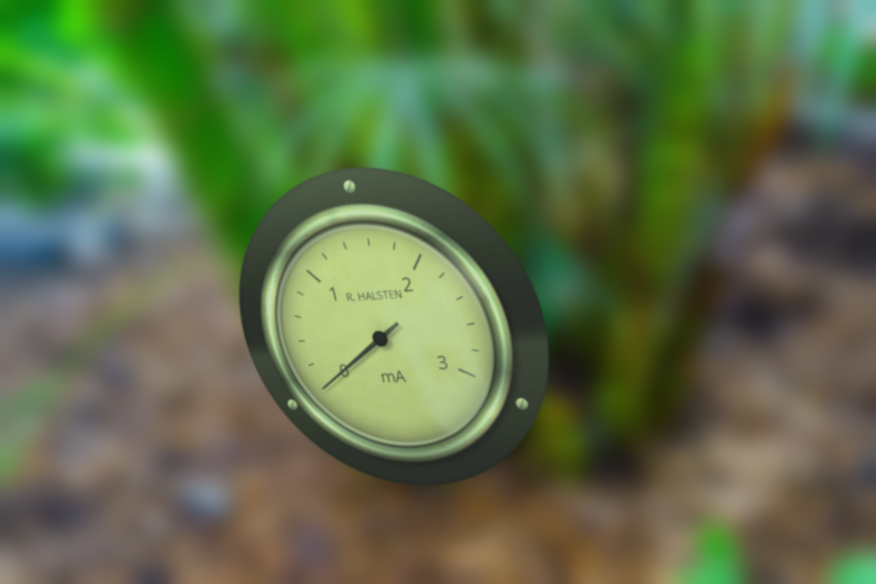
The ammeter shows 0mA
